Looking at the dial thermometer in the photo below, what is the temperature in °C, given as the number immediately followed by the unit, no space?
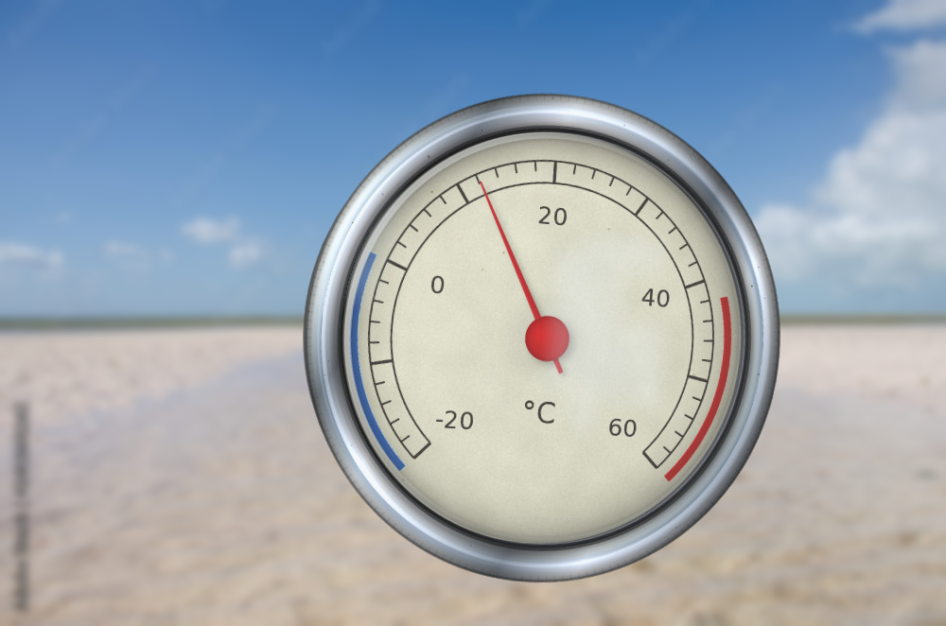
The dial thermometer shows 12°C
